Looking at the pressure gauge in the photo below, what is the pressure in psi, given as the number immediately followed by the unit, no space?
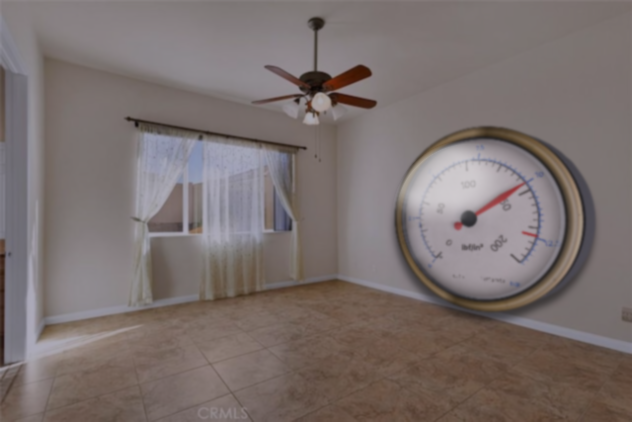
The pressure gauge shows 145psi
